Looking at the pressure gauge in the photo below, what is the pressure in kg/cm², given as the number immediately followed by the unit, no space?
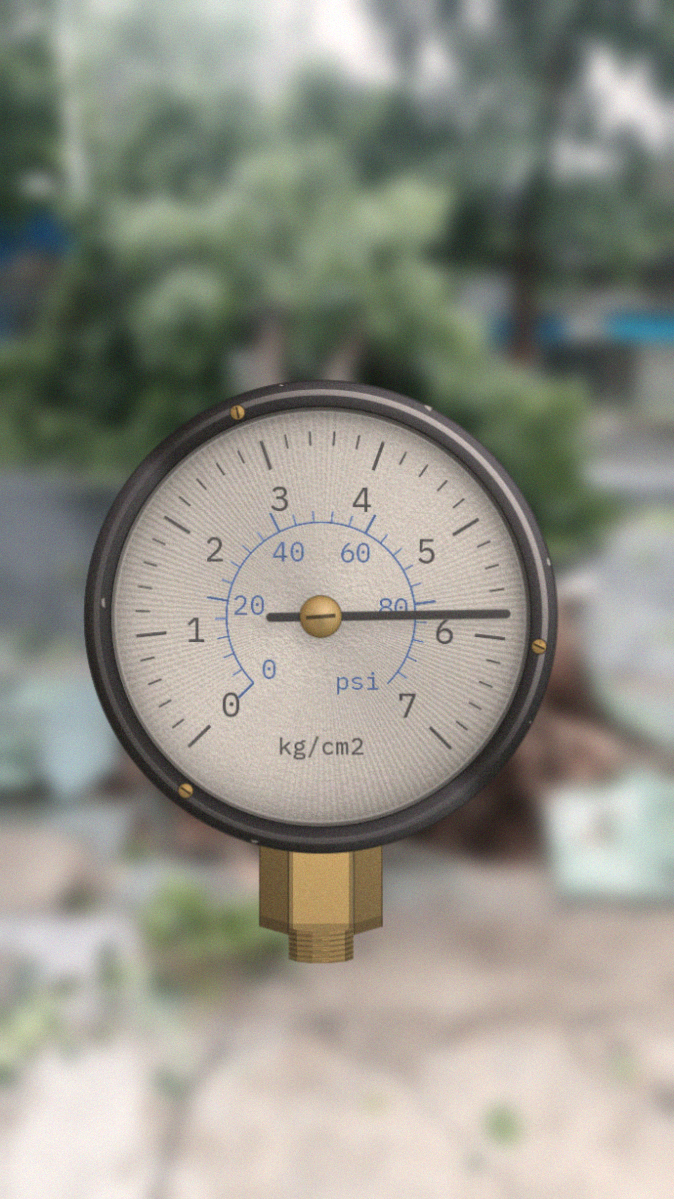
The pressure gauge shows 5.8kg/cm²
